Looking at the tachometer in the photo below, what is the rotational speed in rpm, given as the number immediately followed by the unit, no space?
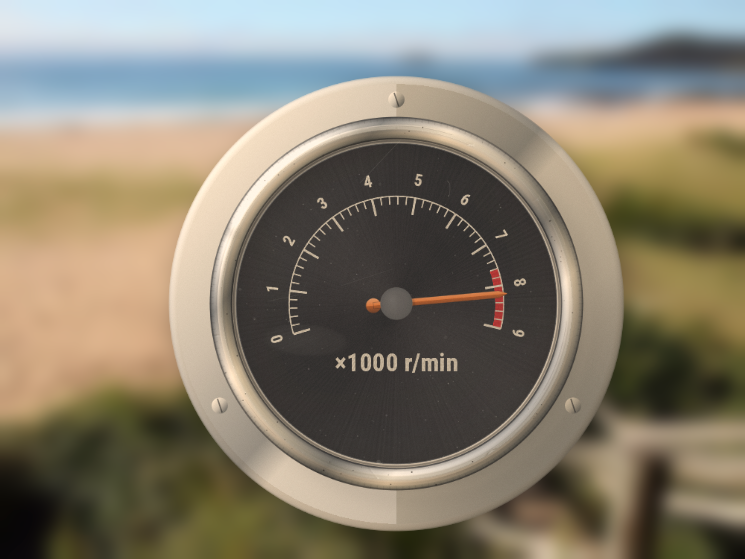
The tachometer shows 8200rpm
